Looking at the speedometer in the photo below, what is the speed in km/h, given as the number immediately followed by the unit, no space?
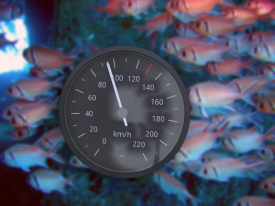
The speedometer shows 95km/h
